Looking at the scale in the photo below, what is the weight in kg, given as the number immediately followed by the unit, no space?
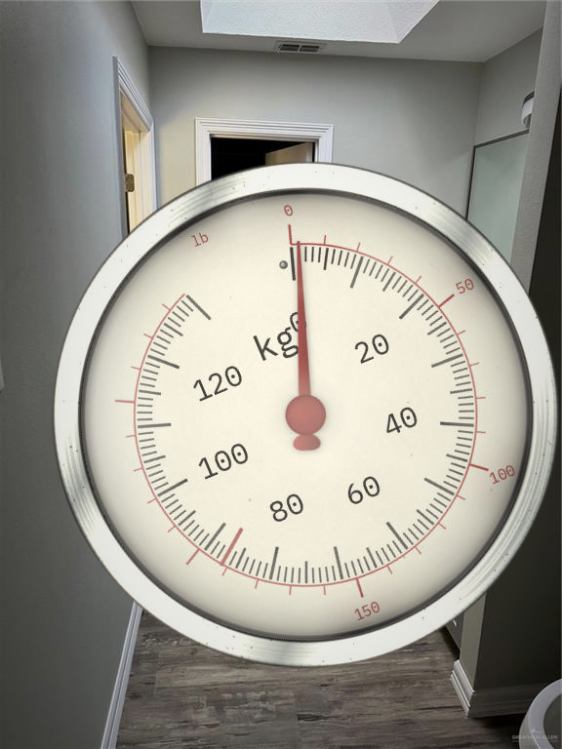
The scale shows 1kg
